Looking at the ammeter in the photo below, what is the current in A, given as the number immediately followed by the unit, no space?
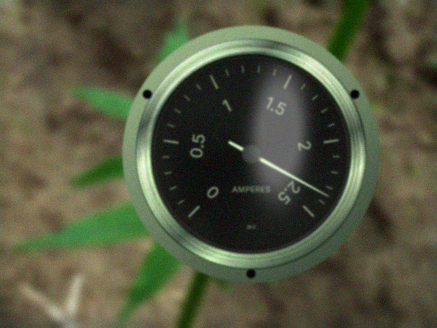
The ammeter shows 2.35A
